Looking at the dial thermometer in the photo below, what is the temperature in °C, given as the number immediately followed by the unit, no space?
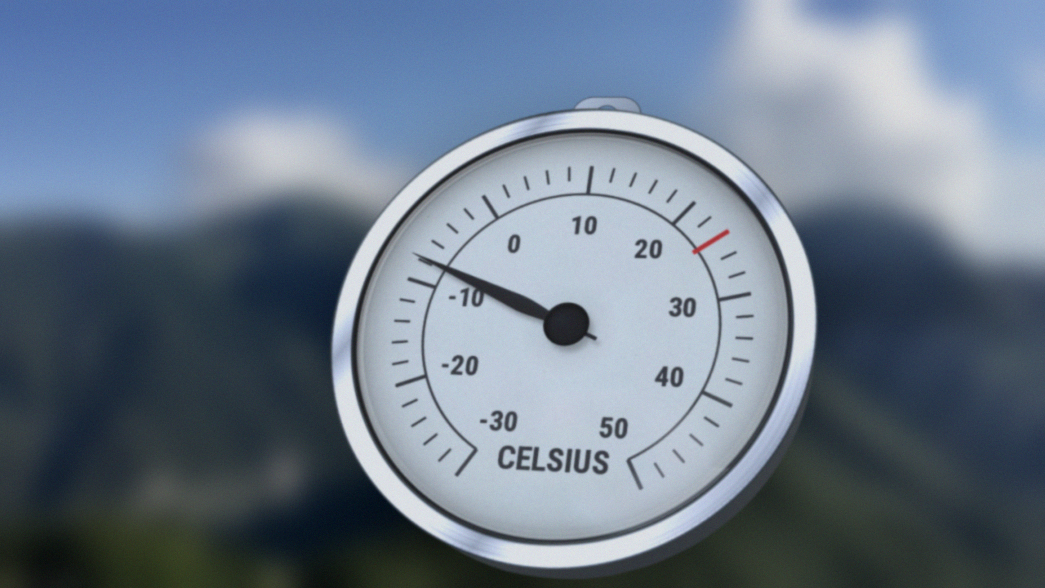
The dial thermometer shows -8°C
